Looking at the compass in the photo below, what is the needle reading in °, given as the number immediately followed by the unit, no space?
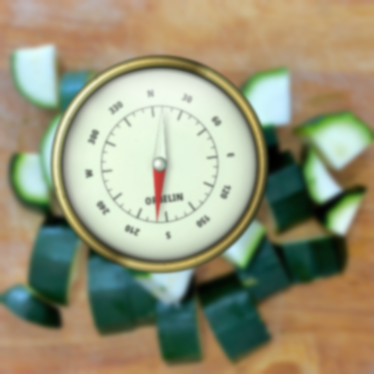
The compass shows 190°
